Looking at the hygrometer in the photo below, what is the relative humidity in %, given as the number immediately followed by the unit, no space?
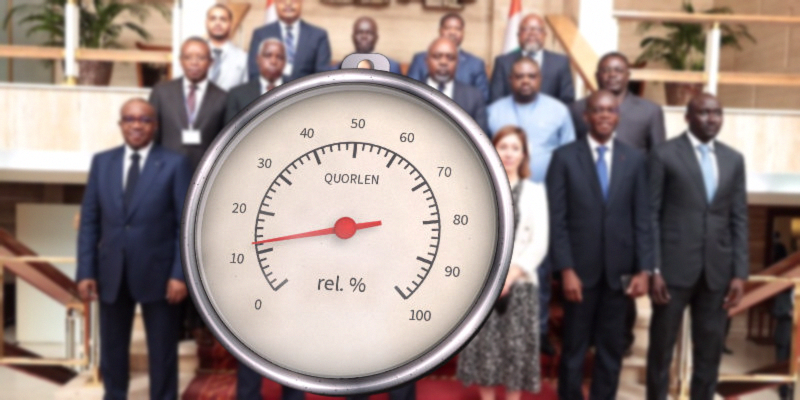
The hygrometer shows 12%
